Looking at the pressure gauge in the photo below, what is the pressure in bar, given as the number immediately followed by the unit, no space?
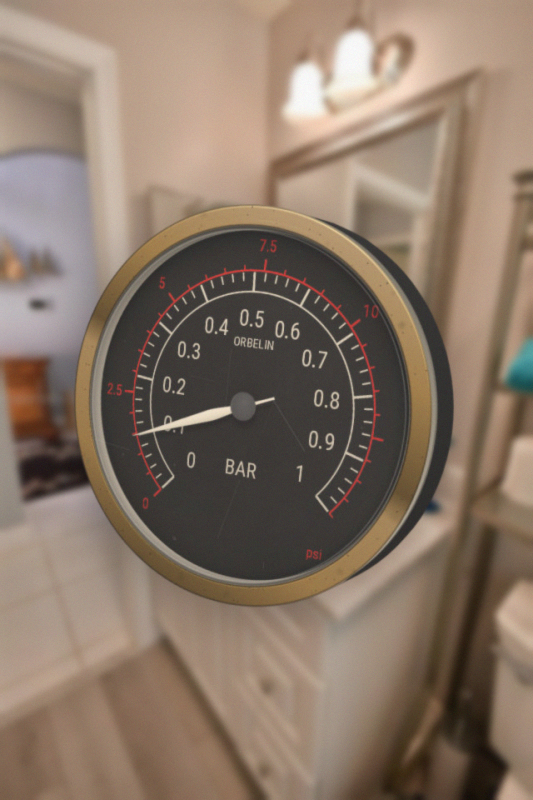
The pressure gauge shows 0.1bar
